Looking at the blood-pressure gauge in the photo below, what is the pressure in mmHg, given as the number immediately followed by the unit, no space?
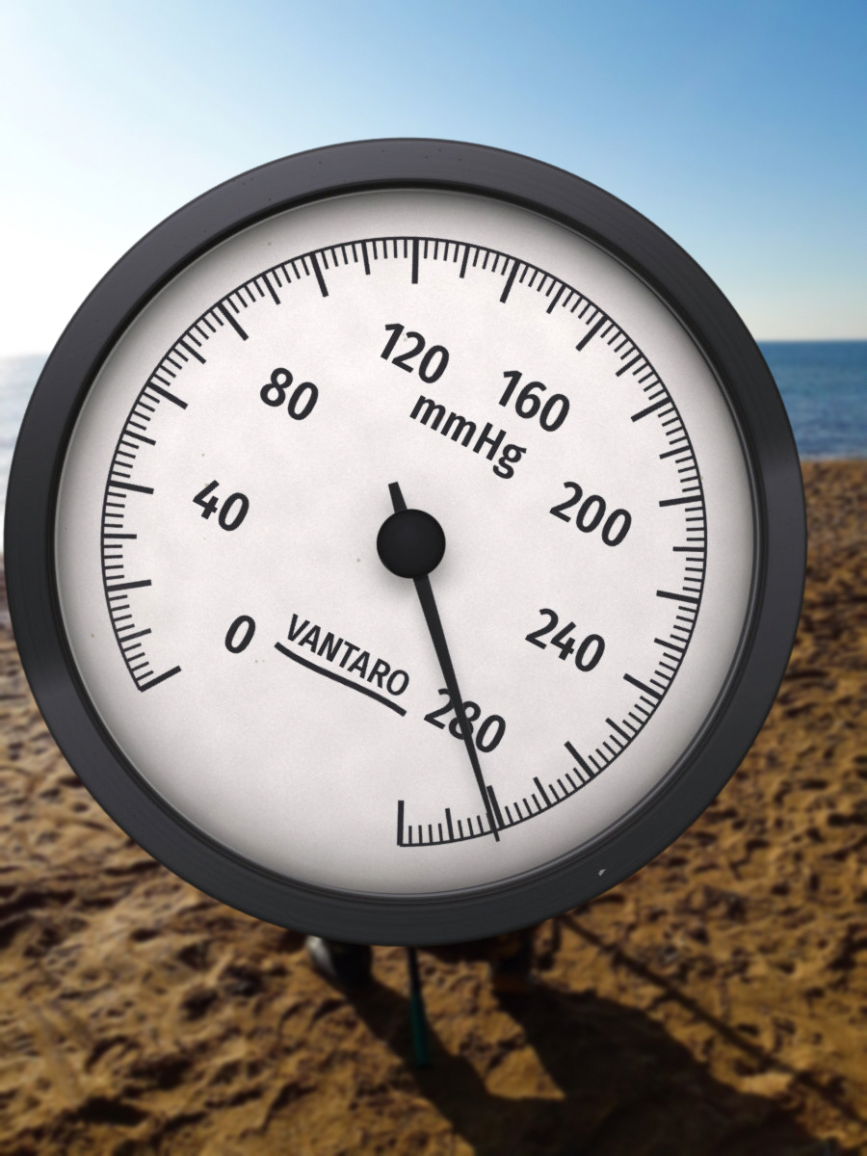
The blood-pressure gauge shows 282mmHg
